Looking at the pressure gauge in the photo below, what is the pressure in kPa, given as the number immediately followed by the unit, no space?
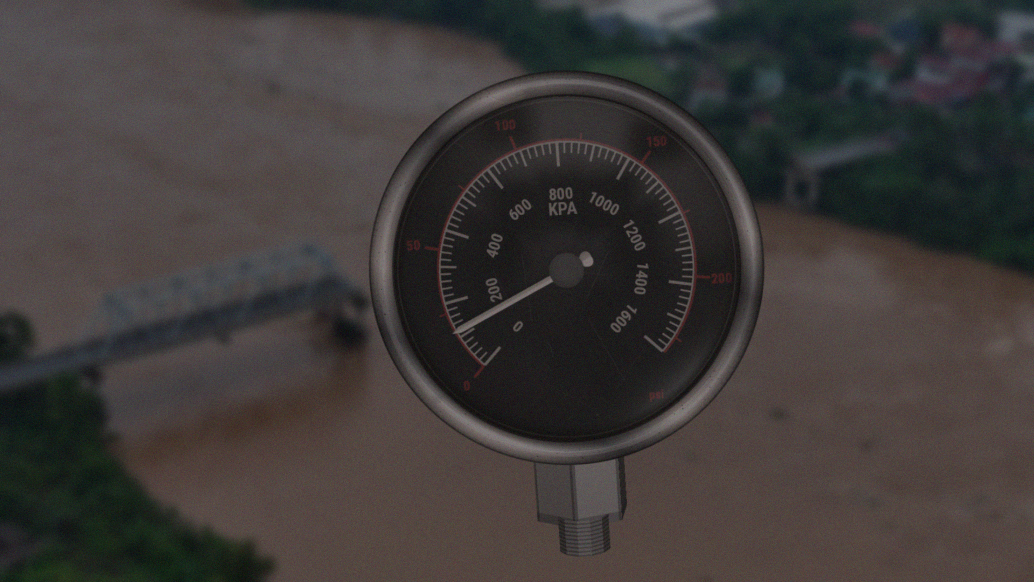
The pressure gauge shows 120kPa
